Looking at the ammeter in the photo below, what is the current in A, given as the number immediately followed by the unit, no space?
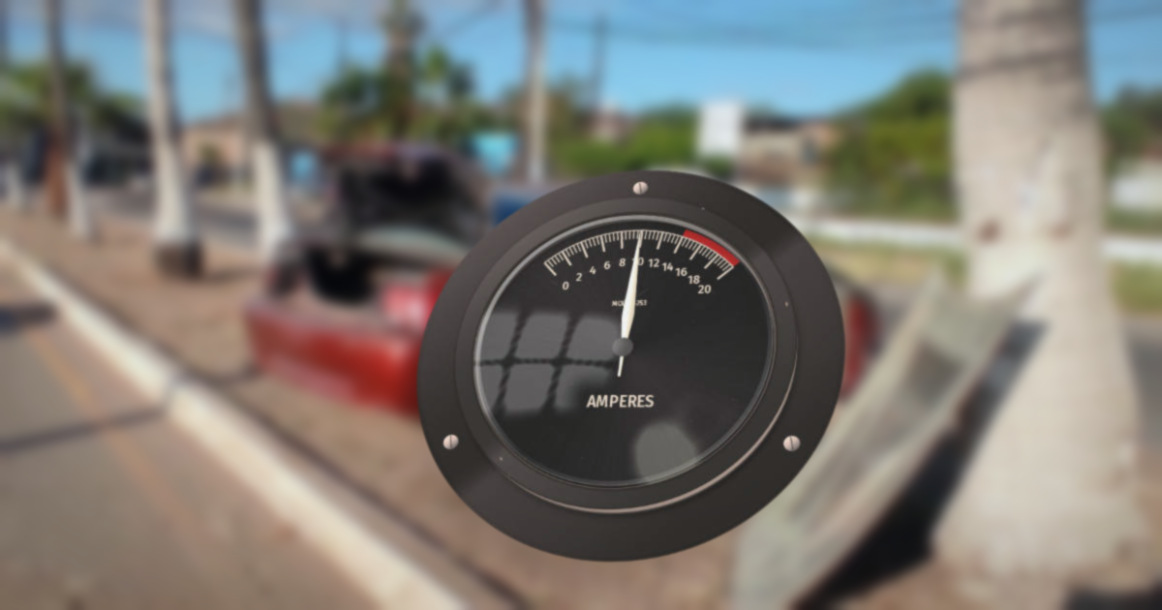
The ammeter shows 10A
